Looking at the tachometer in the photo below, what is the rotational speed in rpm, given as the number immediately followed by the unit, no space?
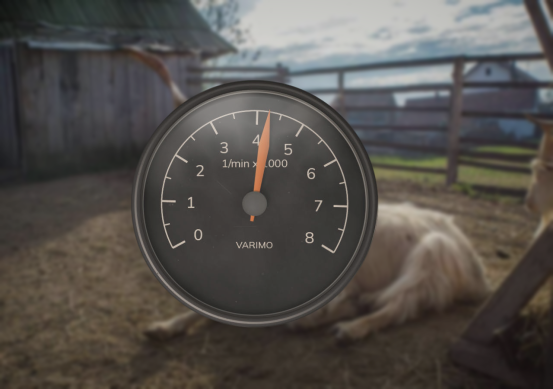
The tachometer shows 4250rpm
